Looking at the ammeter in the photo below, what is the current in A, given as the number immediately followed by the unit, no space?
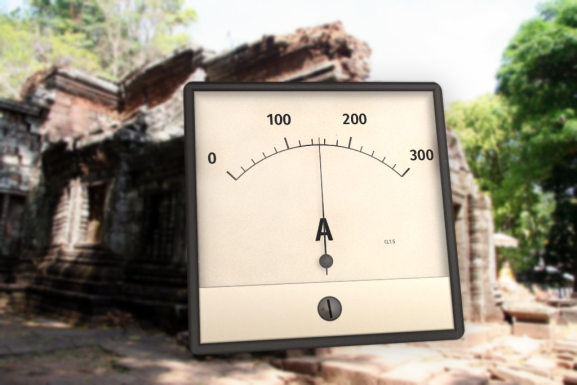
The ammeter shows 150A
